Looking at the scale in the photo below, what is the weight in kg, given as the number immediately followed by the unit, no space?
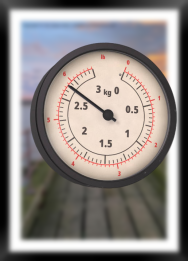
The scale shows 2.65kg
